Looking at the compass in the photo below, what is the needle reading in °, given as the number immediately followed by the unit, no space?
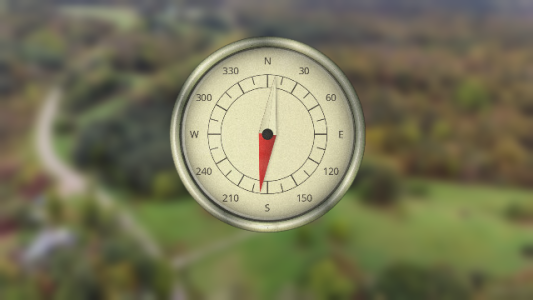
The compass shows 187.5°
